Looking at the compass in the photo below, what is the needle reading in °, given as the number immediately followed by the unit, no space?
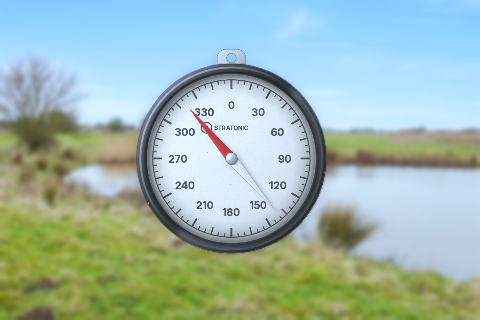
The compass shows 320°
